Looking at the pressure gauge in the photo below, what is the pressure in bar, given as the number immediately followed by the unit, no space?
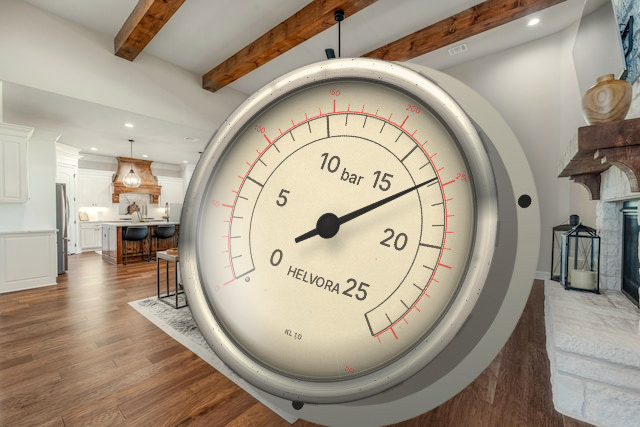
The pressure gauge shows 17bar
